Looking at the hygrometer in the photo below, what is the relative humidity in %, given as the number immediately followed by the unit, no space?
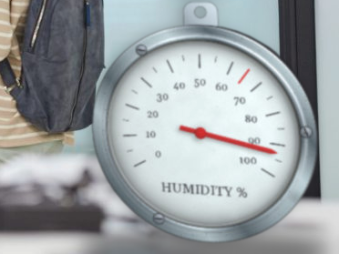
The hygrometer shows 92.5%
